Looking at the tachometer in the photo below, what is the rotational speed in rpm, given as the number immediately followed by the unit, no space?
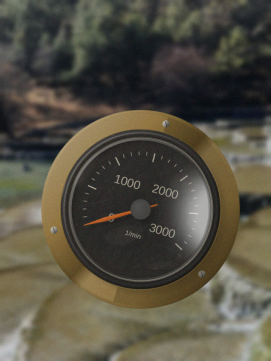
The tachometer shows 0rpm
